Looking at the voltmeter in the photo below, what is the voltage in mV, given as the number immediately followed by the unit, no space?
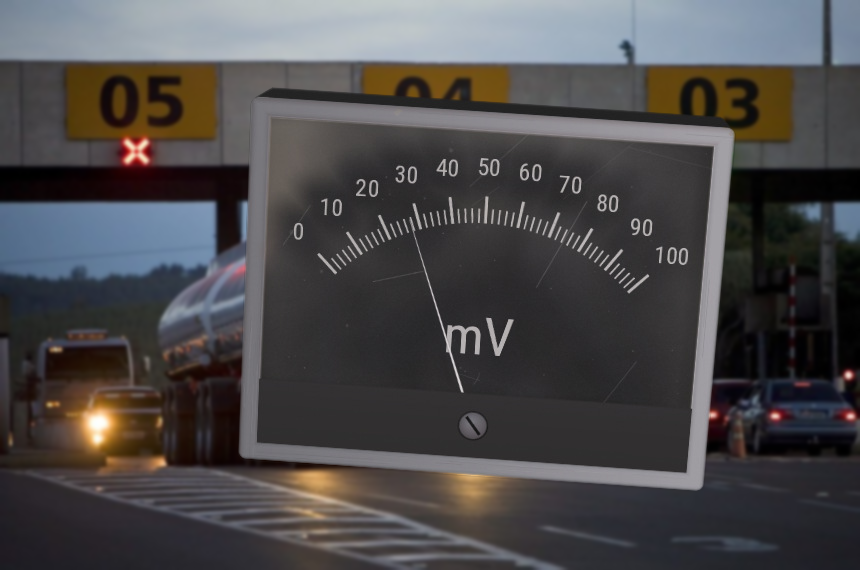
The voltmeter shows 28mV
